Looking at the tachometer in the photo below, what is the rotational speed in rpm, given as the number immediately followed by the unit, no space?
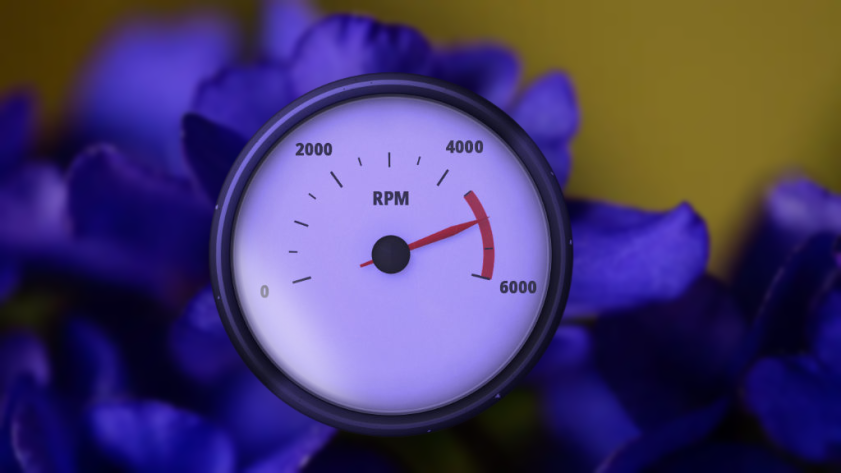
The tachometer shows 5000rpm
